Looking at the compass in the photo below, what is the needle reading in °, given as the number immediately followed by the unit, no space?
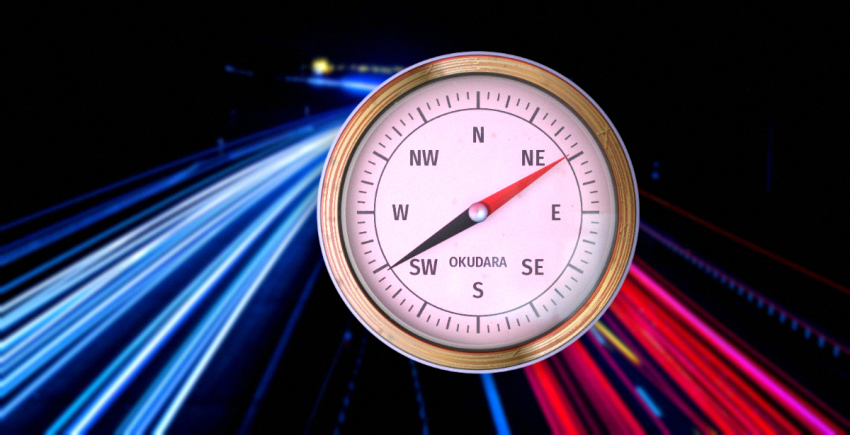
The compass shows 57.5°
